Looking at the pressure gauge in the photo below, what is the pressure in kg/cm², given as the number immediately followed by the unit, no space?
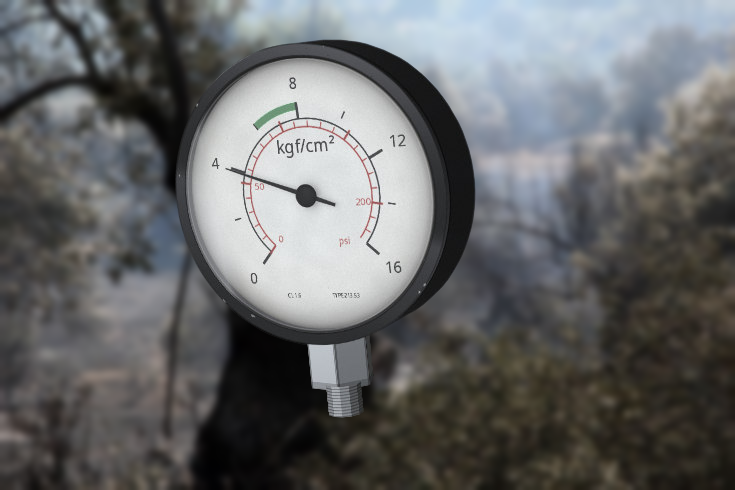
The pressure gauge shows 4kg/cm²
